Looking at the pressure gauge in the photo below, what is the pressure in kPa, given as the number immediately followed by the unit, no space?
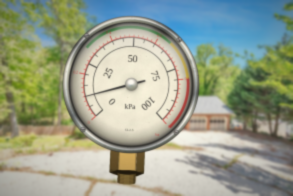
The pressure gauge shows 10kPa
